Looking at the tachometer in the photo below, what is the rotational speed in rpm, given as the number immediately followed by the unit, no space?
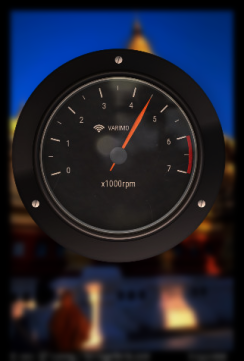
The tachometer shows 4500rpm
